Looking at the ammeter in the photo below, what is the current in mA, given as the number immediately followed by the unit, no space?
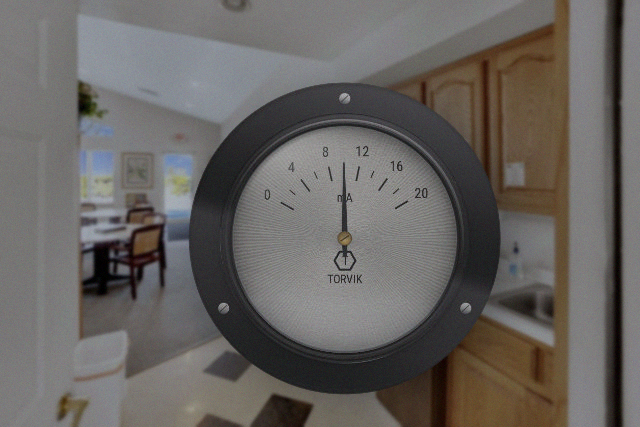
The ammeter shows 10mA
